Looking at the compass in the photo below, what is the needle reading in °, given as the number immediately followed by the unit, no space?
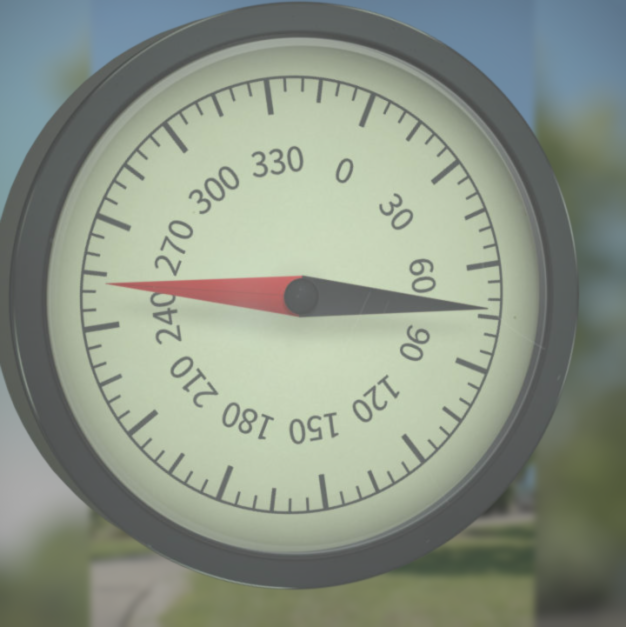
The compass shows 252.5°
